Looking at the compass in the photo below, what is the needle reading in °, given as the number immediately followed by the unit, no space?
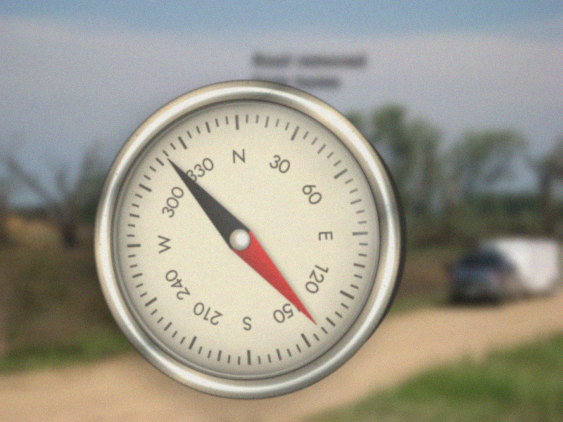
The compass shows 140°
